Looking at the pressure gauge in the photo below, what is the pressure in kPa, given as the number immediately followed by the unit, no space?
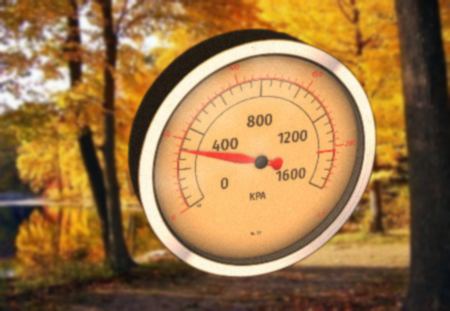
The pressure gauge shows 300kPa
